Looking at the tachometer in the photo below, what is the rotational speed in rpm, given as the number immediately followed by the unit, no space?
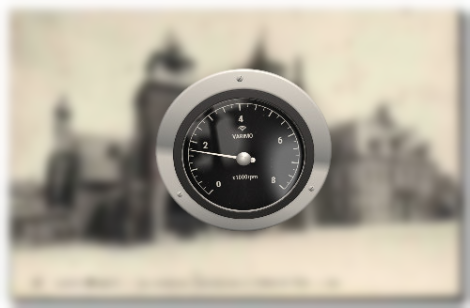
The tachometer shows 1750rpm
